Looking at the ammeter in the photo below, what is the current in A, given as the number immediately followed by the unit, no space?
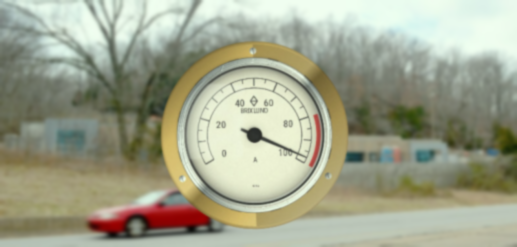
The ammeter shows 97.5A
